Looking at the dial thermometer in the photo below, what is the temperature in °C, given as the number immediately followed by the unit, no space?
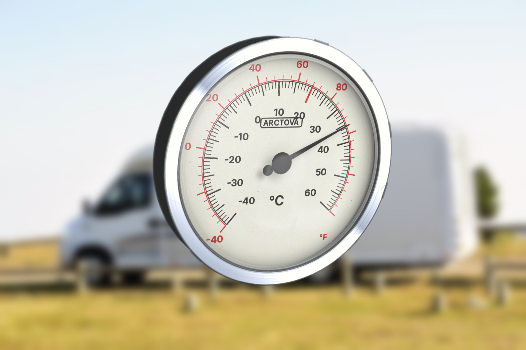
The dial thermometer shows 35°C
